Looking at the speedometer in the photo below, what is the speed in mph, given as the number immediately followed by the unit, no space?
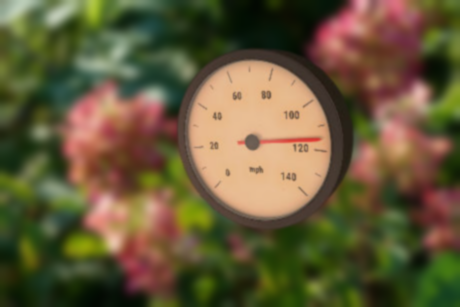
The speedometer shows 115mph
